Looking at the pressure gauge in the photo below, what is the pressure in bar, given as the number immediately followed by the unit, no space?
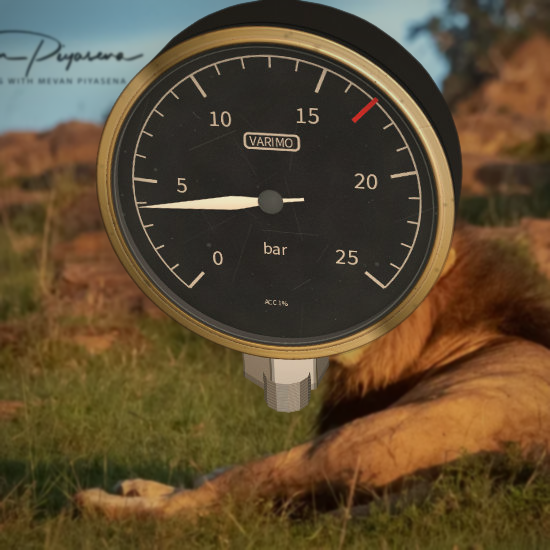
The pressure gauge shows 4bar
